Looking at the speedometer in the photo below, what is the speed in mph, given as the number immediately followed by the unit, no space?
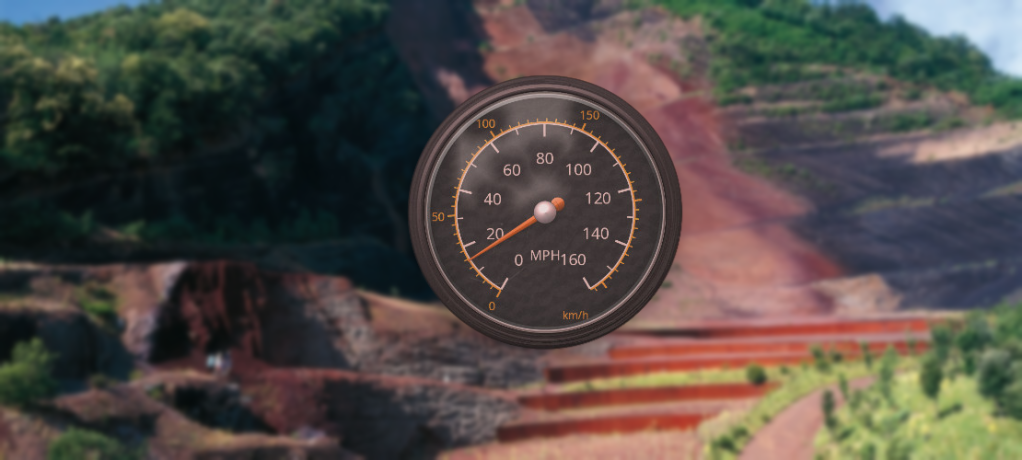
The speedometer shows 15mph
